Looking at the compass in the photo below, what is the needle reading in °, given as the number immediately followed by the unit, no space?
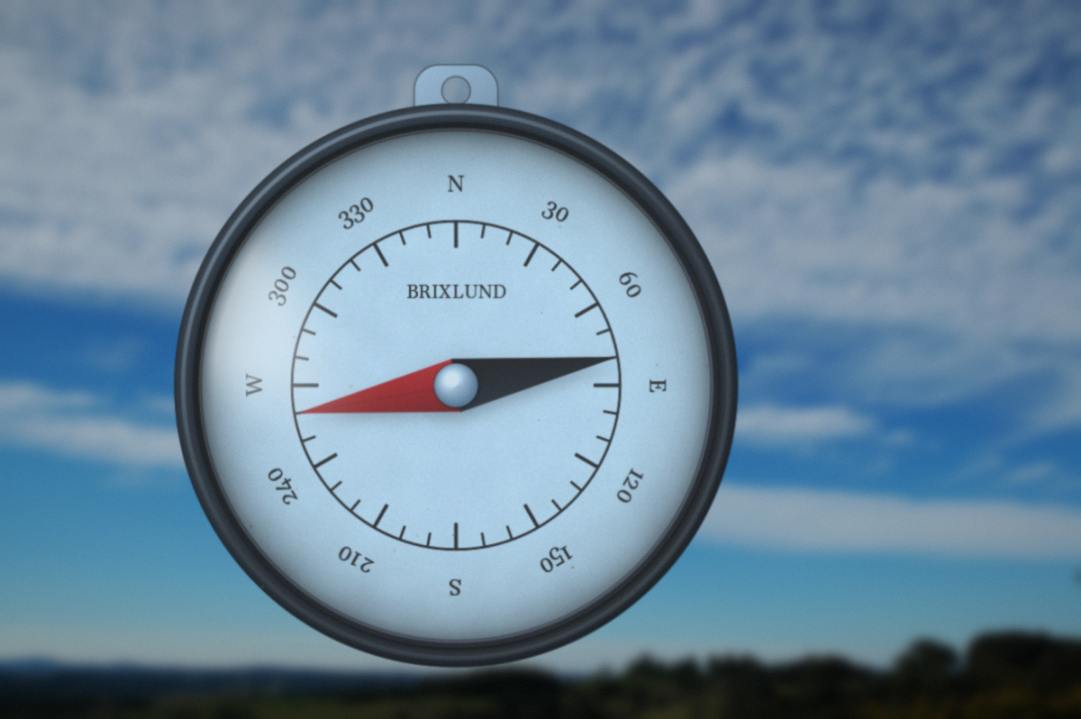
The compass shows 260°
